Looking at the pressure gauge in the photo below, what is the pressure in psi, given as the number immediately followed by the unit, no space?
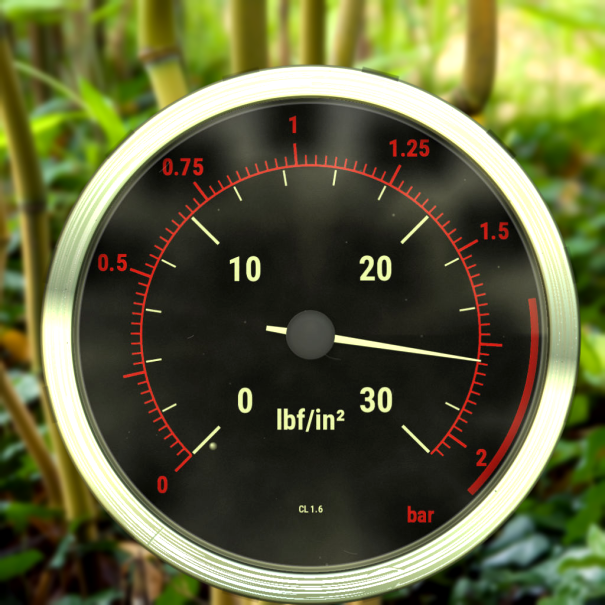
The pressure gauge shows 26psi
